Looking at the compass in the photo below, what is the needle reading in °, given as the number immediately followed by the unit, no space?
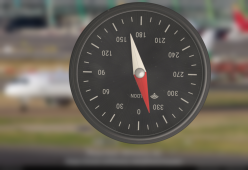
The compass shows 345°
